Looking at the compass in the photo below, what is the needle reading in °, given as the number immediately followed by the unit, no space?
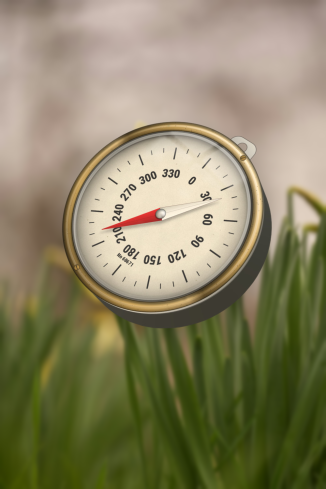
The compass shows 220°
